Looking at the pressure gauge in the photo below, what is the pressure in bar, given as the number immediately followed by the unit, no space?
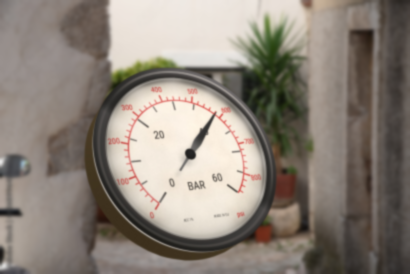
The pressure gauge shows 40bar
